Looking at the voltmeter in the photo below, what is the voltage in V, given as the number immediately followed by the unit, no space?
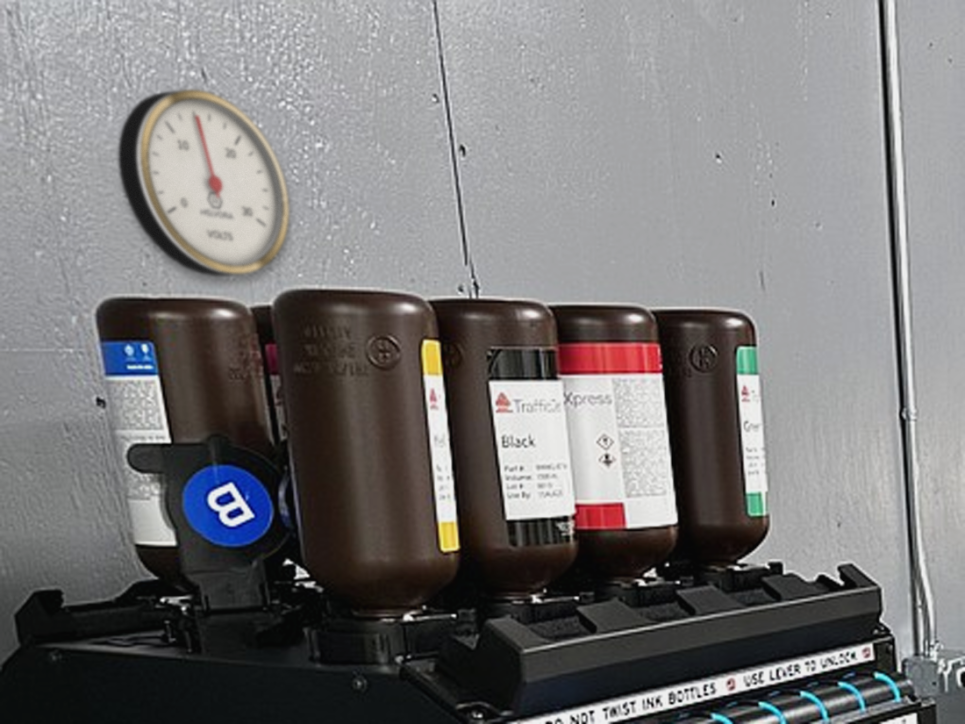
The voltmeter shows 14V
